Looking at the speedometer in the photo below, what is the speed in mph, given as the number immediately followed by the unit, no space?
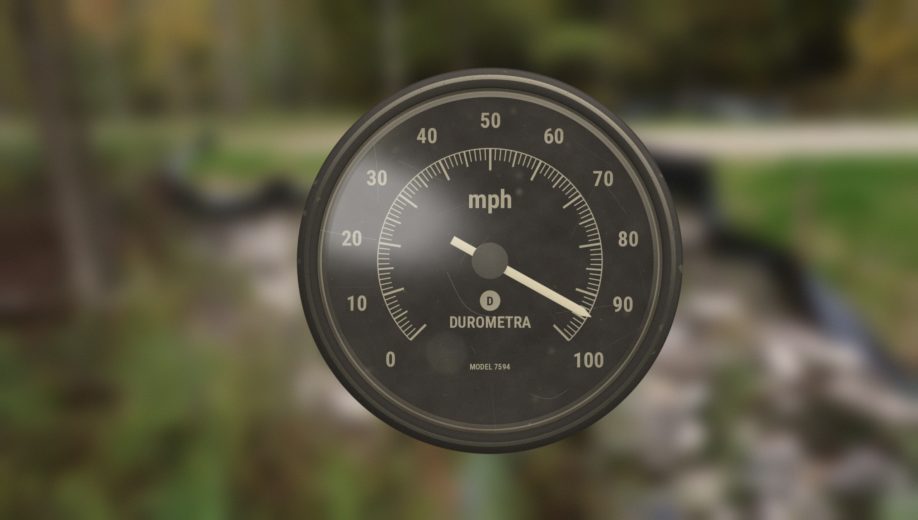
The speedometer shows 94mph
